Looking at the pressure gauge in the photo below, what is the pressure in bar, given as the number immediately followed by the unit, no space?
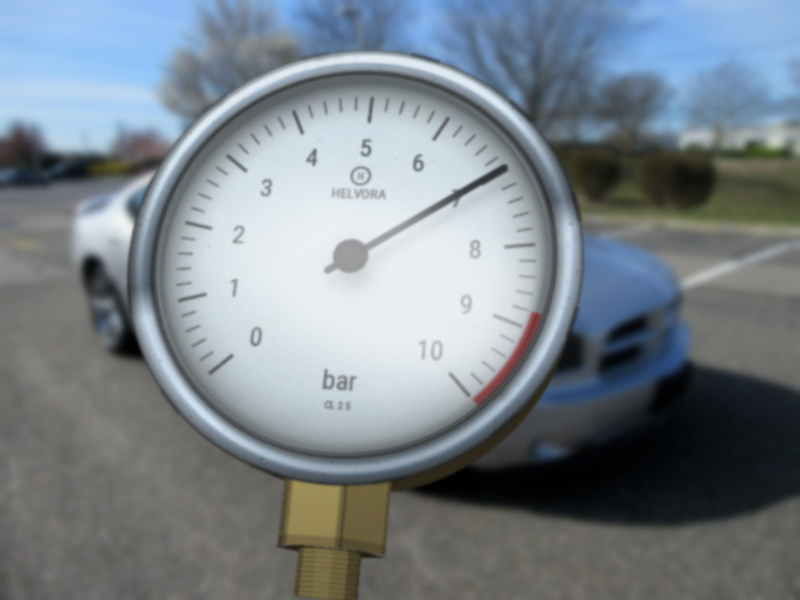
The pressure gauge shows 7bar
